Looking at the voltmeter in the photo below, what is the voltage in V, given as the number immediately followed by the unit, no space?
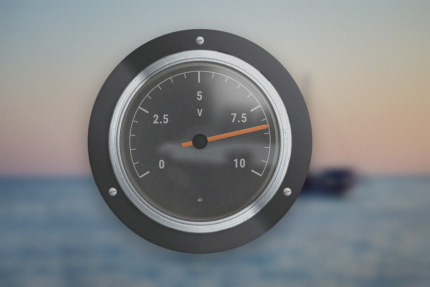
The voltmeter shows 8.25V
